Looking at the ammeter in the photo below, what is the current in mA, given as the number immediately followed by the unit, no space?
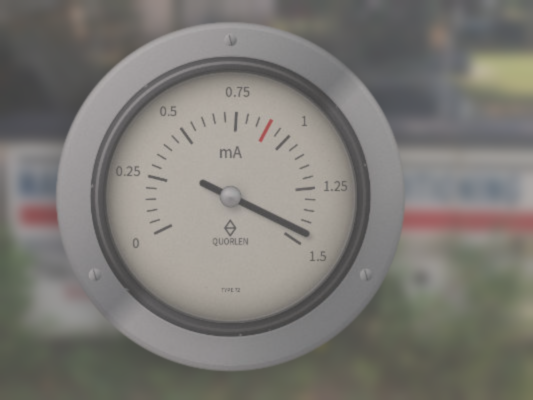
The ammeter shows 1.45mA
